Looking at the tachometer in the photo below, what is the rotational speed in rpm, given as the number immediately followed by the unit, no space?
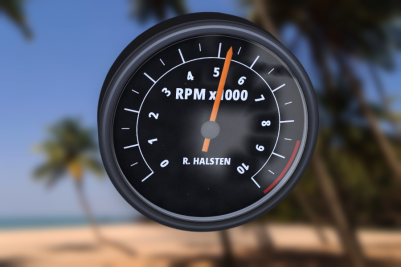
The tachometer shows 5250rpm
